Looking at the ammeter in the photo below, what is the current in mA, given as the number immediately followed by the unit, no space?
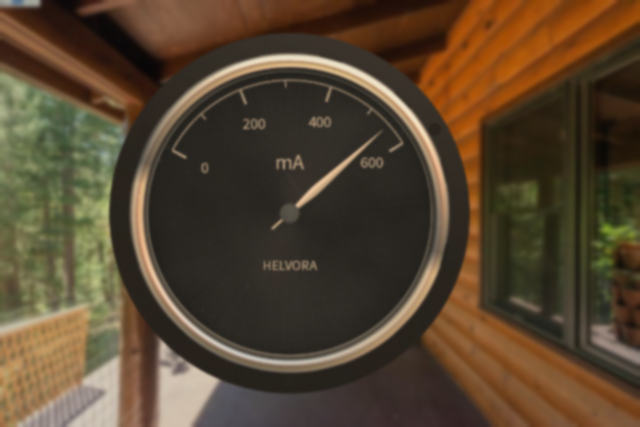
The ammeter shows 550mA
